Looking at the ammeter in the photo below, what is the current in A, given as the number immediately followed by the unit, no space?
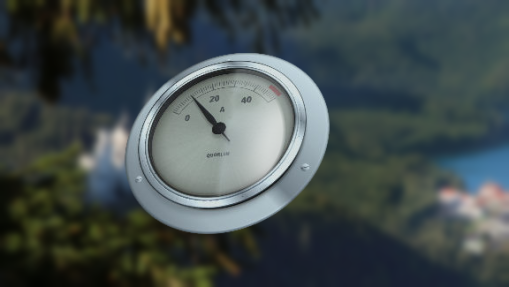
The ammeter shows 10A
